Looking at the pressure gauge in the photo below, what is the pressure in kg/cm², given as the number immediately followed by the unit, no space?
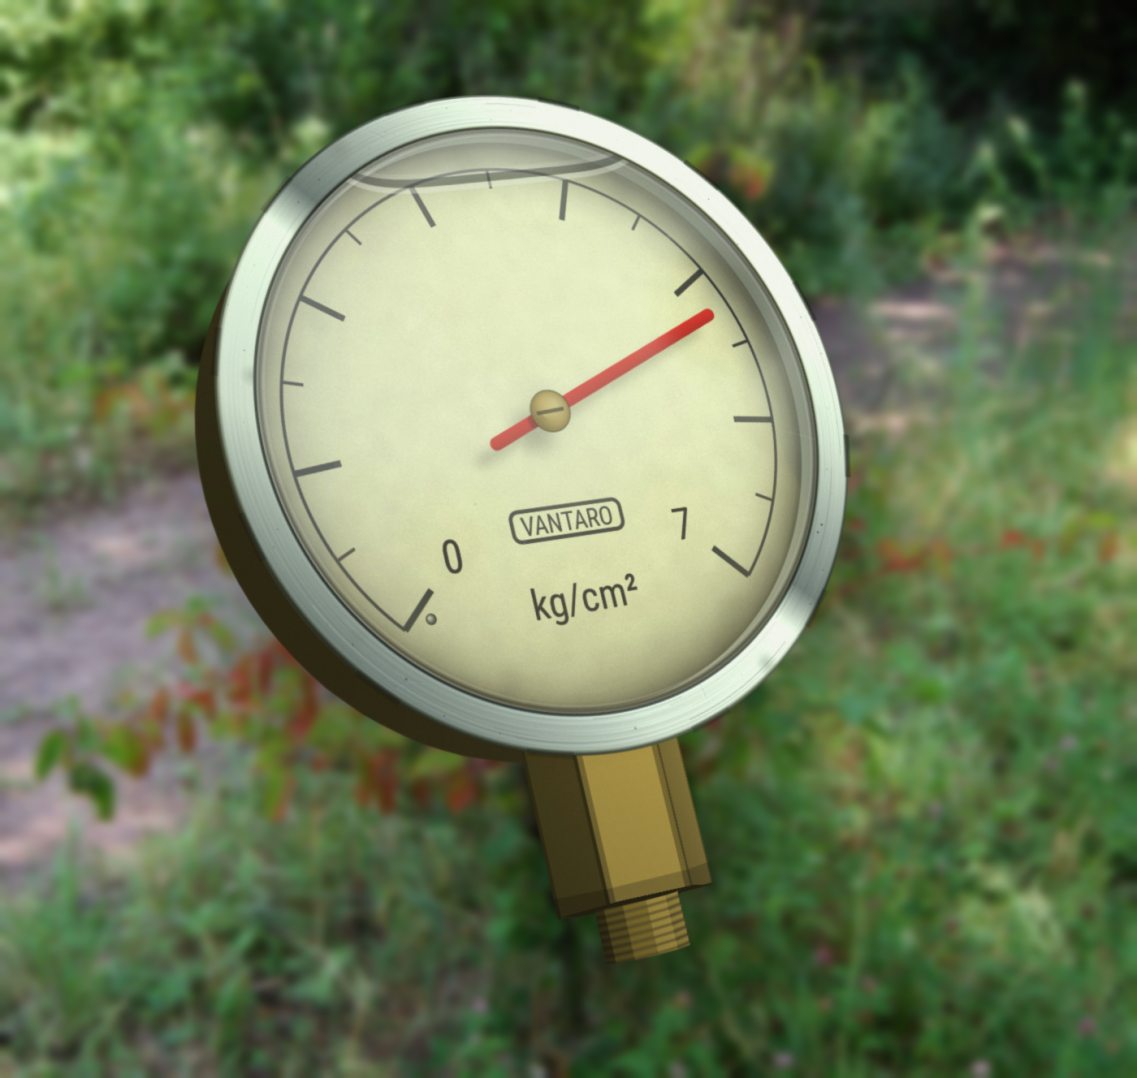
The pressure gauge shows 5.25kg/cm²
